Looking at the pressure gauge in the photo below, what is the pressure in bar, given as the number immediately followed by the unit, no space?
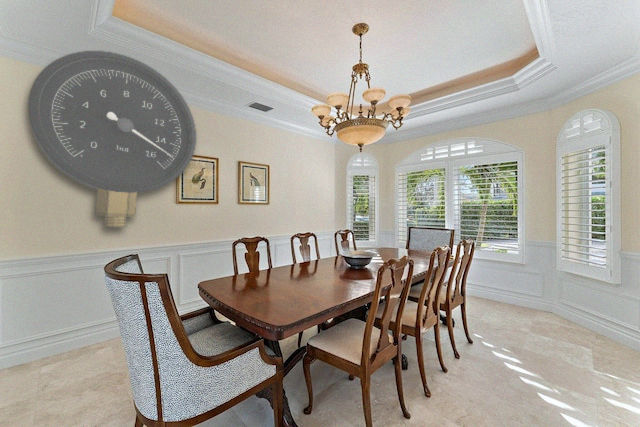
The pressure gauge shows 15bar
